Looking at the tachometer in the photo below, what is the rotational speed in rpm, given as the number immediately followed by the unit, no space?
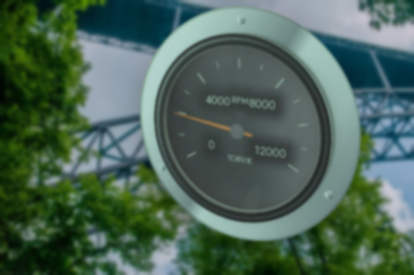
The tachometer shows 2000rpm
